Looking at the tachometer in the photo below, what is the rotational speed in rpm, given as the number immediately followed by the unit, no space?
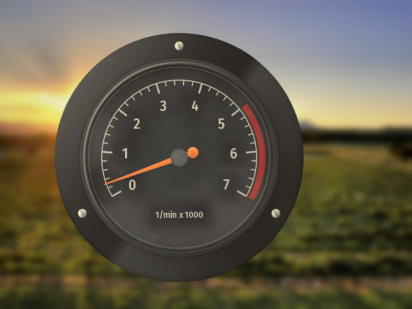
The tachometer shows 300rpm
